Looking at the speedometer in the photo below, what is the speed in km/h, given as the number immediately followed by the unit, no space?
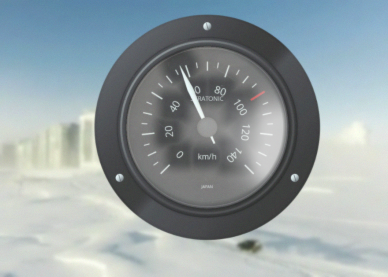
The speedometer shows 57.5km/h
